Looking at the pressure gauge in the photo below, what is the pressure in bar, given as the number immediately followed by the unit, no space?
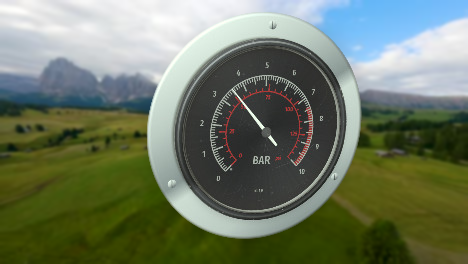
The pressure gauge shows 3.5bar
